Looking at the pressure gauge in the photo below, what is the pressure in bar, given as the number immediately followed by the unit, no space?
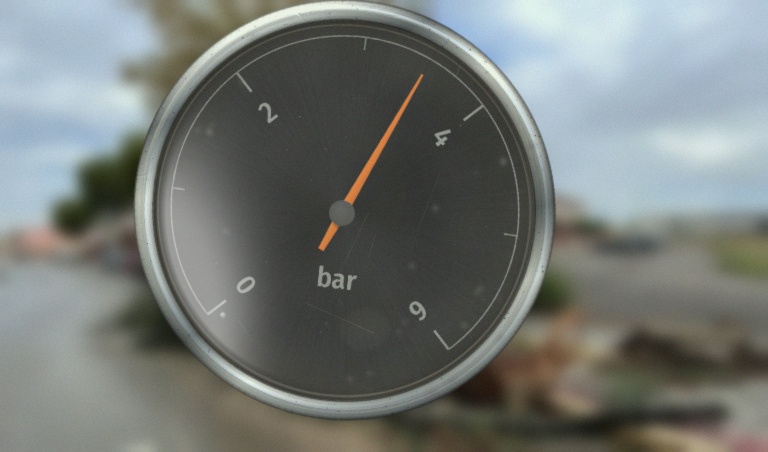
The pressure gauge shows 3.5bar
